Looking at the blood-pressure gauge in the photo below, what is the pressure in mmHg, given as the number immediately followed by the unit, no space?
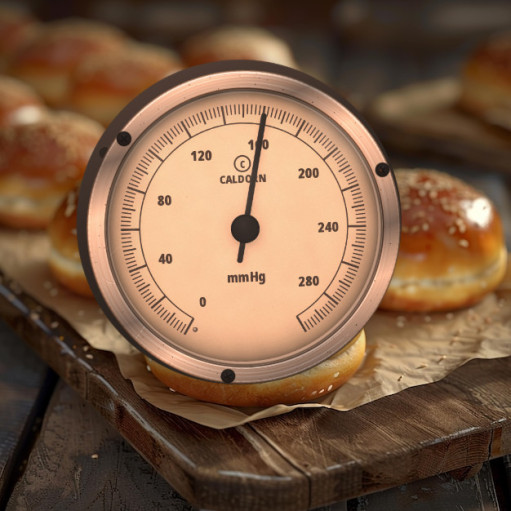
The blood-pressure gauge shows 160mmHg
